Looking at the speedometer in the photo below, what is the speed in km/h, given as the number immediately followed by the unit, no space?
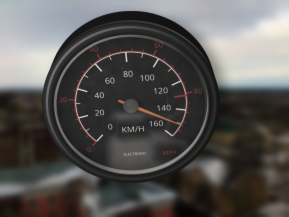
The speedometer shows 150km/h
